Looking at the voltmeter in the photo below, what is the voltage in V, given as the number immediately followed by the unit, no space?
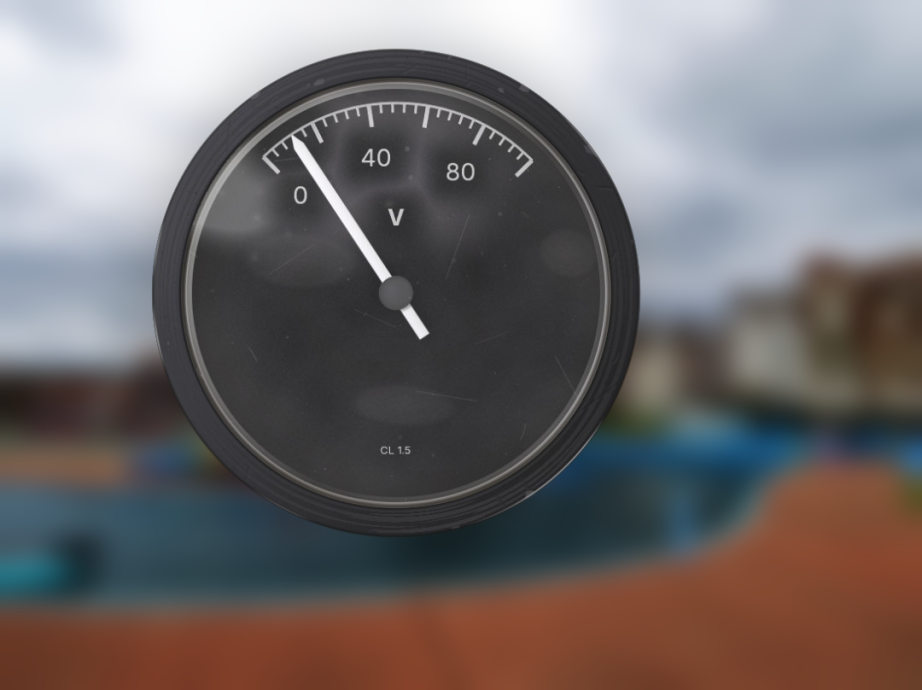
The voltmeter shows 12V
